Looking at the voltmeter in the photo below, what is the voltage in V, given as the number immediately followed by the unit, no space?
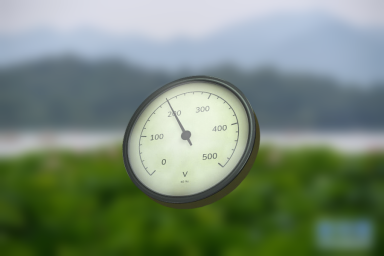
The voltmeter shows 200V
